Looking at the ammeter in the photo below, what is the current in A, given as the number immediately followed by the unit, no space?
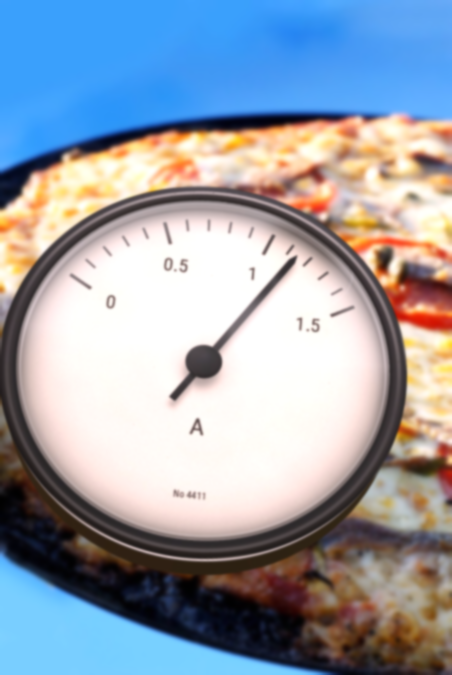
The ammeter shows 1.15A
